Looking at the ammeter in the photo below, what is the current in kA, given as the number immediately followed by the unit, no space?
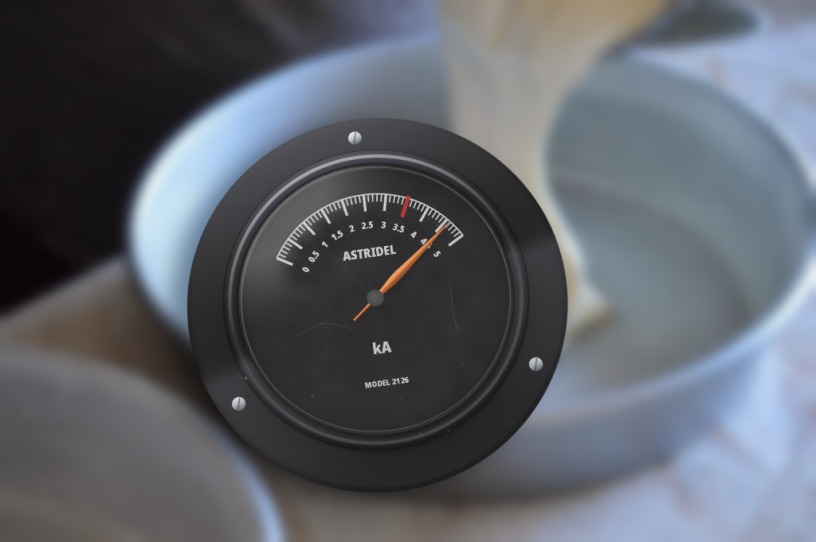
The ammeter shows 4.6kA
